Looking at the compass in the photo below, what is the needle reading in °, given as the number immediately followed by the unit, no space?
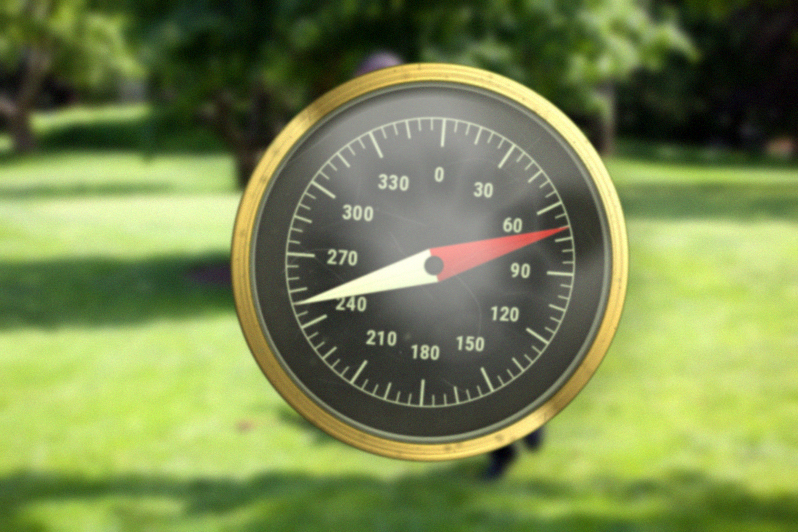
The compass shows 70°
